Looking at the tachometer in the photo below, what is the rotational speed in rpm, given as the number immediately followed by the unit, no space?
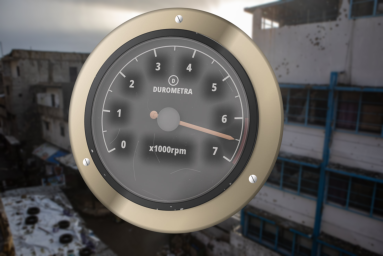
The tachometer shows 6500rpm
